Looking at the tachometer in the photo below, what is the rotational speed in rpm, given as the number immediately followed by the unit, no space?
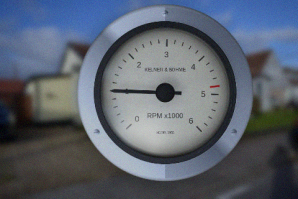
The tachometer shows 1000rpm
